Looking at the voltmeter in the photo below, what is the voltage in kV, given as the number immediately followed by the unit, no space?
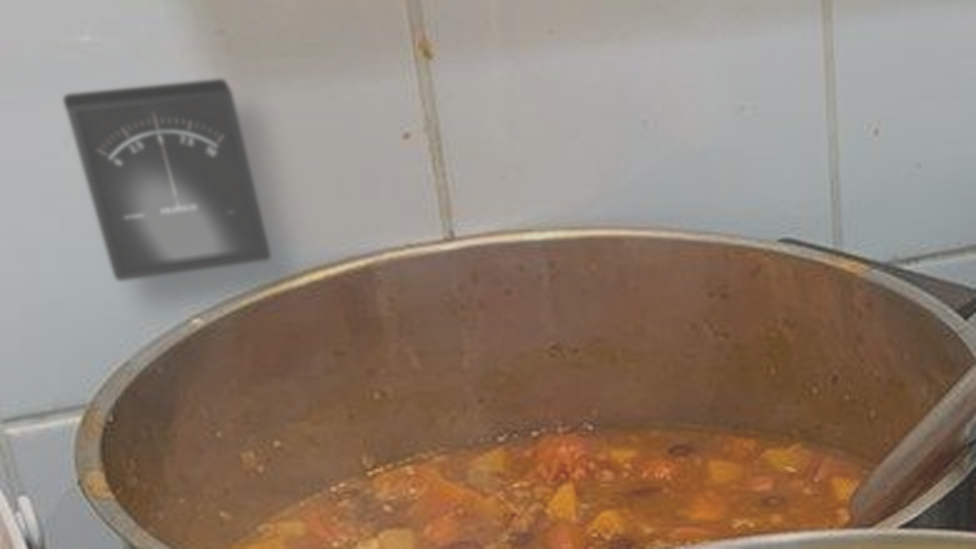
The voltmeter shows 5kV
